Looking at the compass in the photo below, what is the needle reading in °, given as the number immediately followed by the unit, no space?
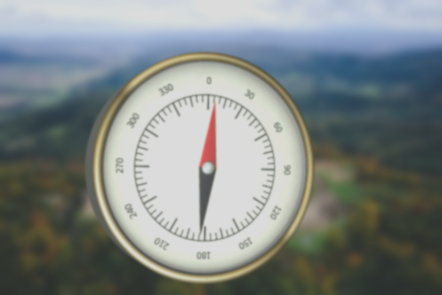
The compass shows 5°
